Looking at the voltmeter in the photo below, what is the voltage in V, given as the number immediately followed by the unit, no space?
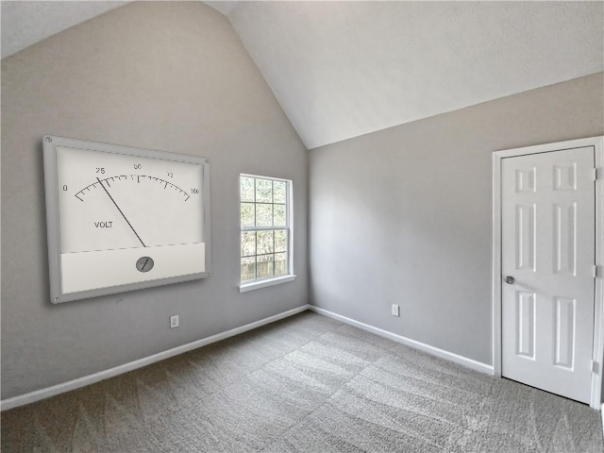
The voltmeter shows 20V
